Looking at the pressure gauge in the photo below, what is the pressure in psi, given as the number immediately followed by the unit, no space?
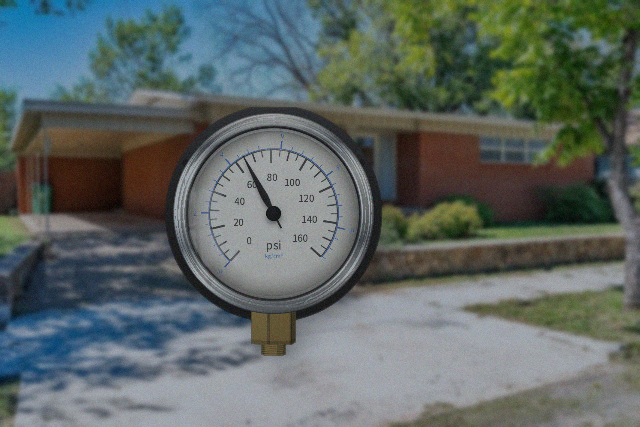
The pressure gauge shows 65psi
